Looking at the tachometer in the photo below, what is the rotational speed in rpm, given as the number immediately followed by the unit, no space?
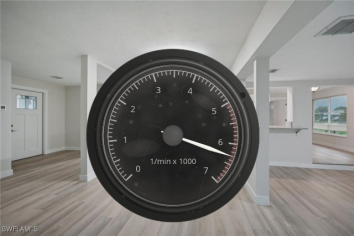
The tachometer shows 6300rpm
